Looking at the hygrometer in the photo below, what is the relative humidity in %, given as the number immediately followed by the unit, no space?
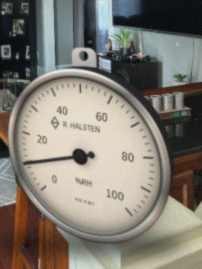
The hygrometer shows 10%
